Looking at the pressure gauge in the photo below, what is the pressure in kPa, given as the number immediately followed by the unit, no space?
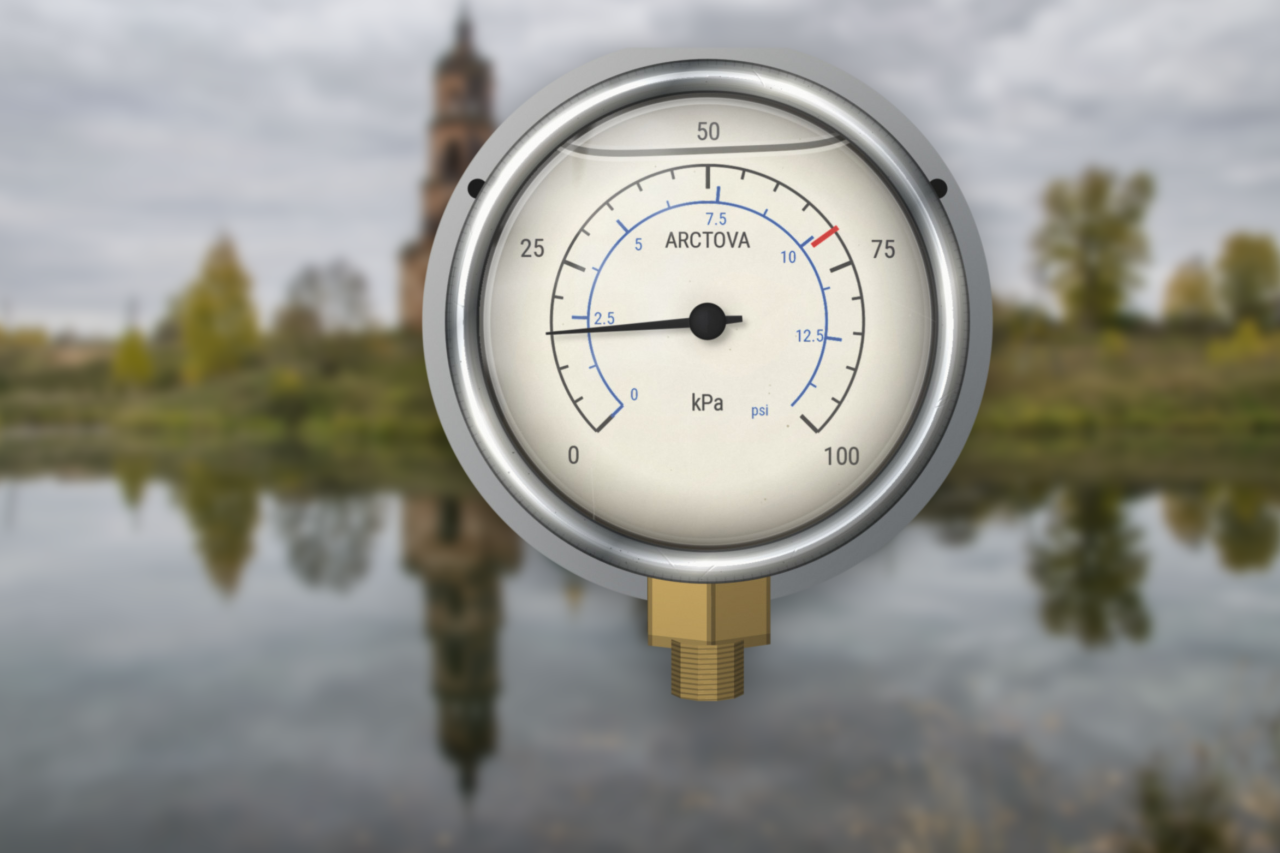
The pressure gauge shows 15kPa
